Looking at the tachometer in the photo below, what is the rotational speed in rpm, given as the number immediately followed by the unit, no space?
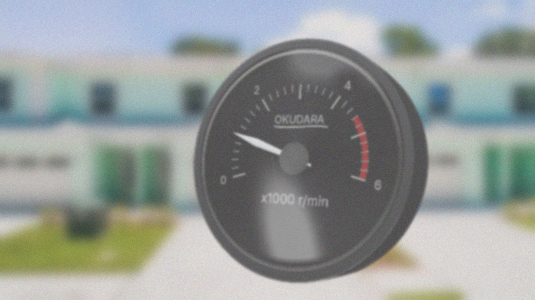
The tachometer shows 1000rpm
